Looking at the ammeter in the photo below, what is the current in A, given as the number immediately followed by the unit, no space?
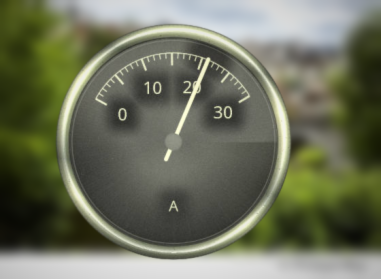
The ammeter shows 21A
